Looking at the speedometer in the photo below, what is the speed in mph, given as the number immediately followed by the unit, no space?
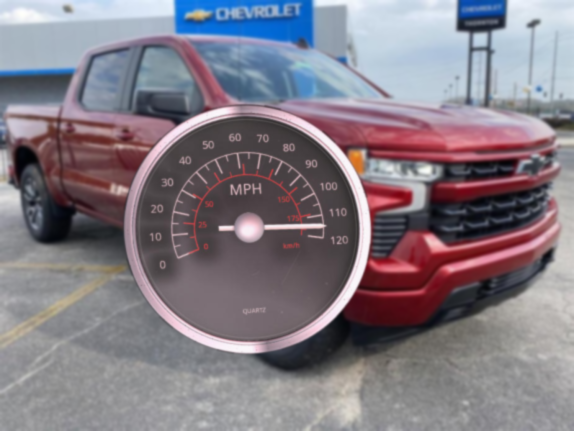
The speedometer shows 115mph
